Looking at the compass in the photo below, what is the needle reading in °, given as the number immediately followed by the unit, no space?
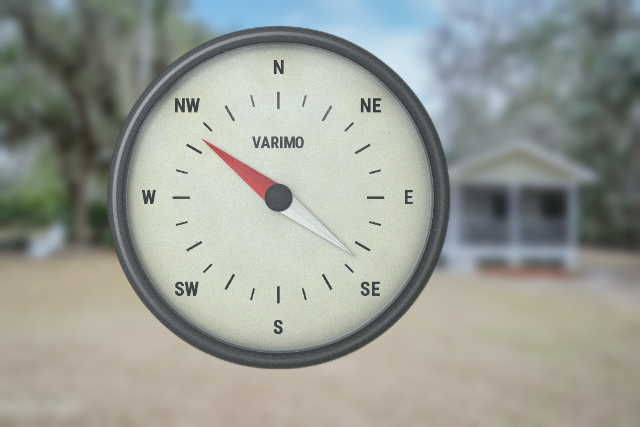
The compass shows 307.5°
